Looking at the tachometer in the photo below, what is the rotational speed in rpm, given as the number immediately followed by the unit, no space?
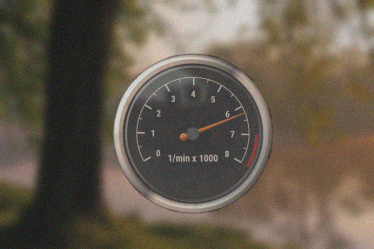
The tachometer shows 6250rpm
